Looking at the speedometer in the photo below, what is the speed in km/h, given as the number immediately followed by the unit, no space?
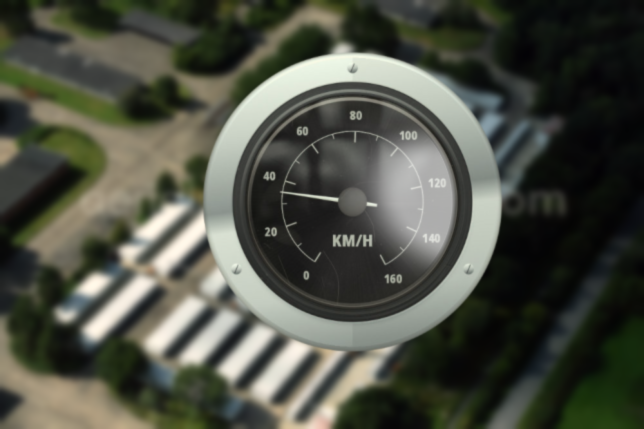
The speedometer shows 35km/h
